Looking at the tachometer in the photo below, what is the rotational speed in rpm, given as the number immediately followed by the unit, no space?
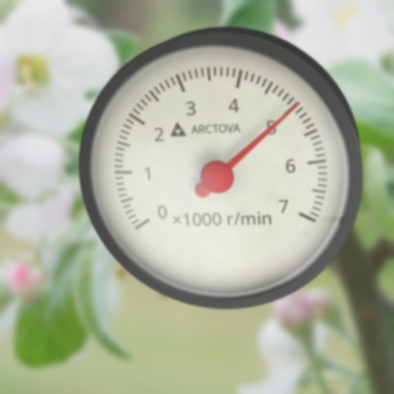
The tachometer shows 5000rpm
